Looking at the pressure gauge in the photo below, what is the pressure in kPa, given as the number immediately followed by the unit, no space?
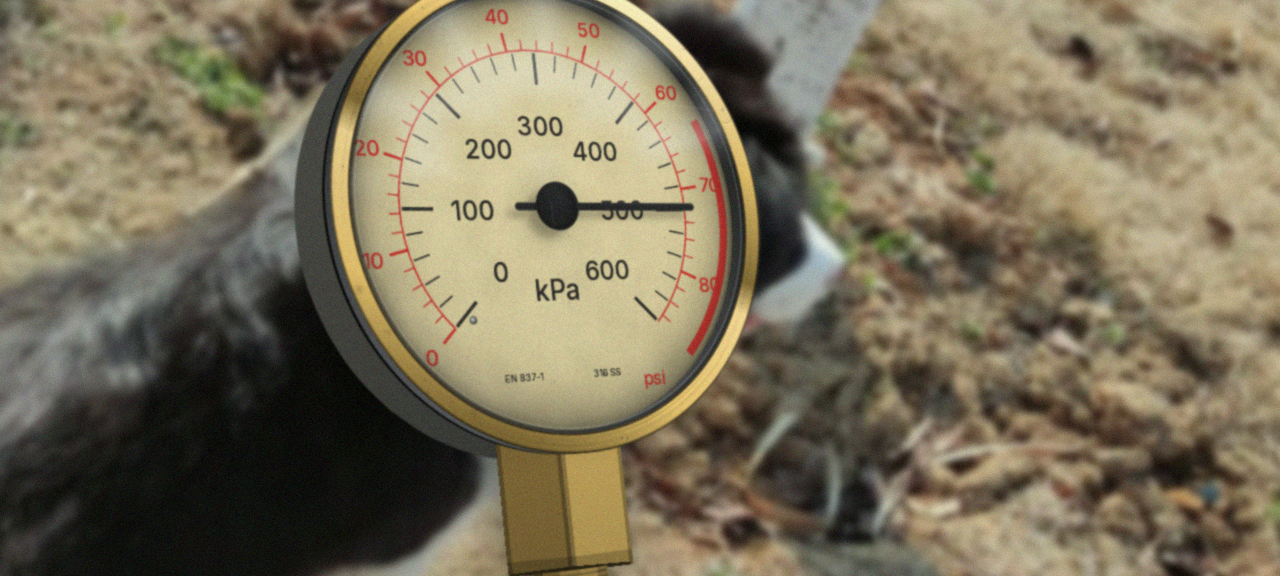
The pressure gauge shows 500kPa
